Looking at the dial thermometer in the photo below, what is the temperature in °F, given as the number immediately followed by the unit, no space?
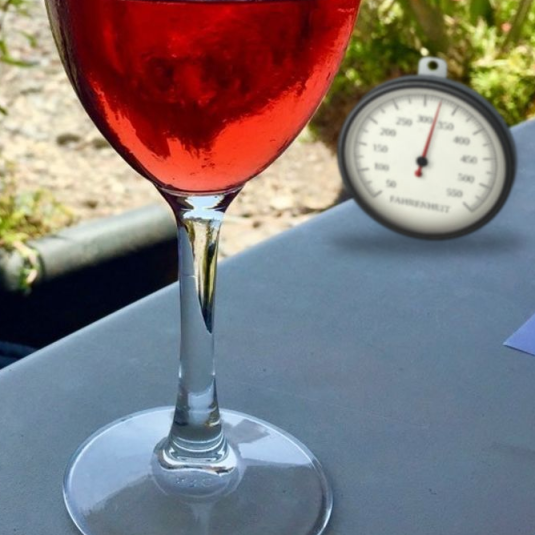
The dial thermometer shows 325°F
